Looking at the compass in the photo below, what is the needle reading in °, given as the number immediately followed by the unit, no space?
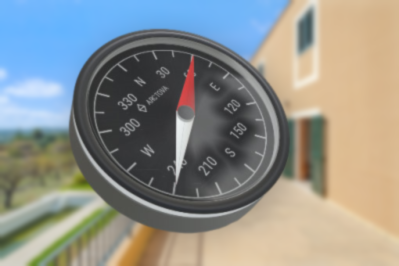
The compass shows 60°
